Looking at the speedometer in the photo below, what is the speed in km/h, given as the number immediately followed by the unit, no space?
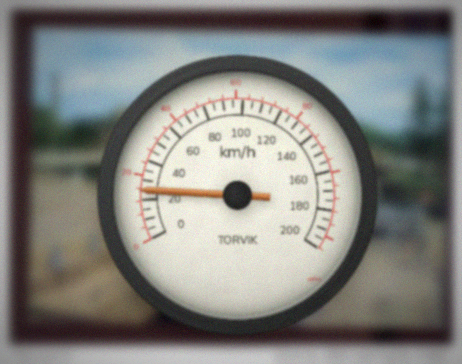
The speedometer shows 25km/h
